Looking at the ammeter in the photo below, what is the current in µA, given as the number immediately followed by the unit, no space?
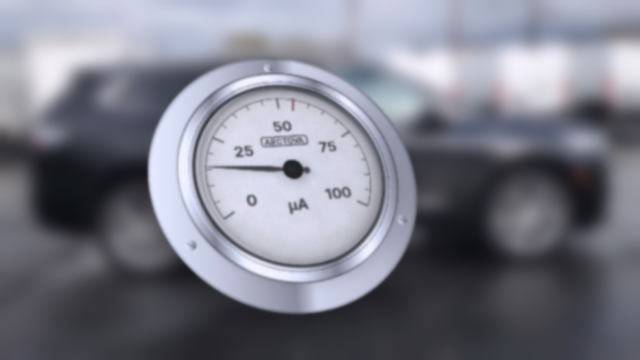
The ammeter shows 15µA
